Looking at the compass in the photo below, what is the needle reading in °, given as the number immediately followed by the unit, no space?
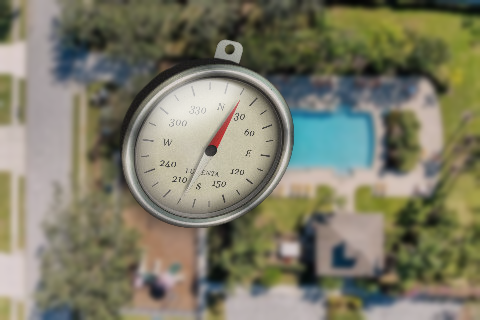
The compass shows 15°
